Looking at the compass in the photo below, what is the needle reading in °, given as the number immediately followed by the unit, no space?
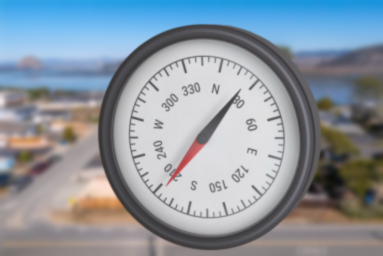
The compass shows 205°
